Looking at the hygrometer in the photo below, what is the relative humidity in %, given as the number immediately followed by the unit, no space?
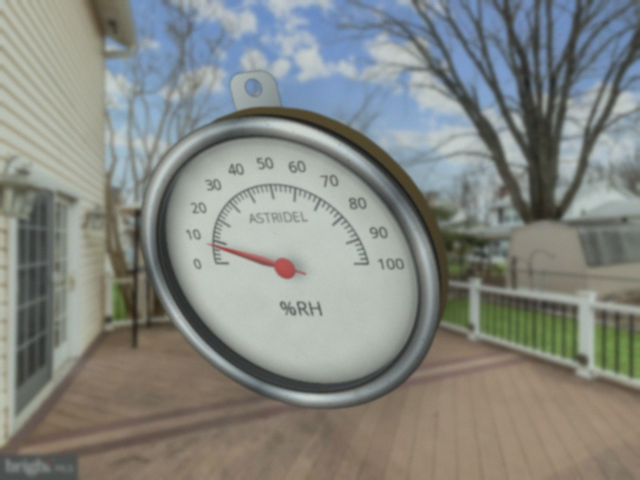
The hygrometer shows 10%
